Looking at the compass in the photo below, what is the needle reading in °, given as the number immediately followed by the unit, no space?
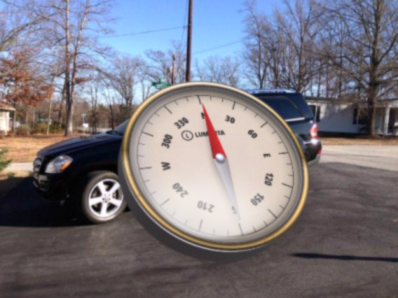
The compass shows 0°
